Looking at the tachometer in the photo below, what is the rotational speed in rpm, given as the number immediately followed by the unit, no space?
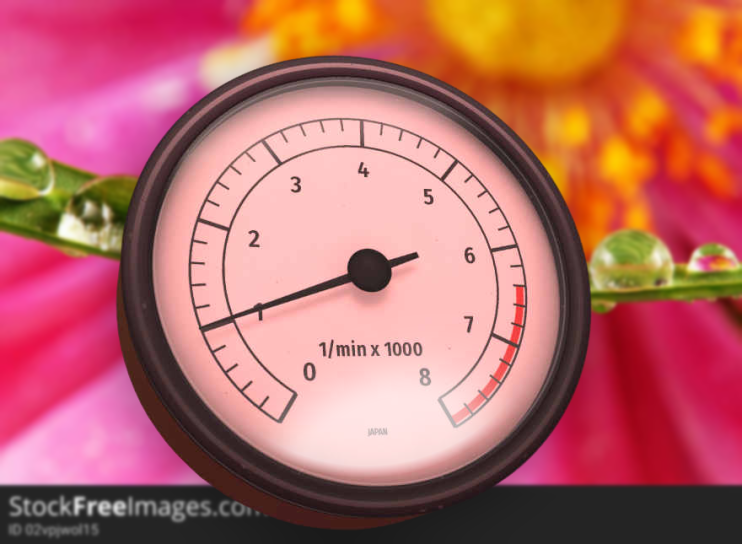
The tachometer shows 1000rpm
